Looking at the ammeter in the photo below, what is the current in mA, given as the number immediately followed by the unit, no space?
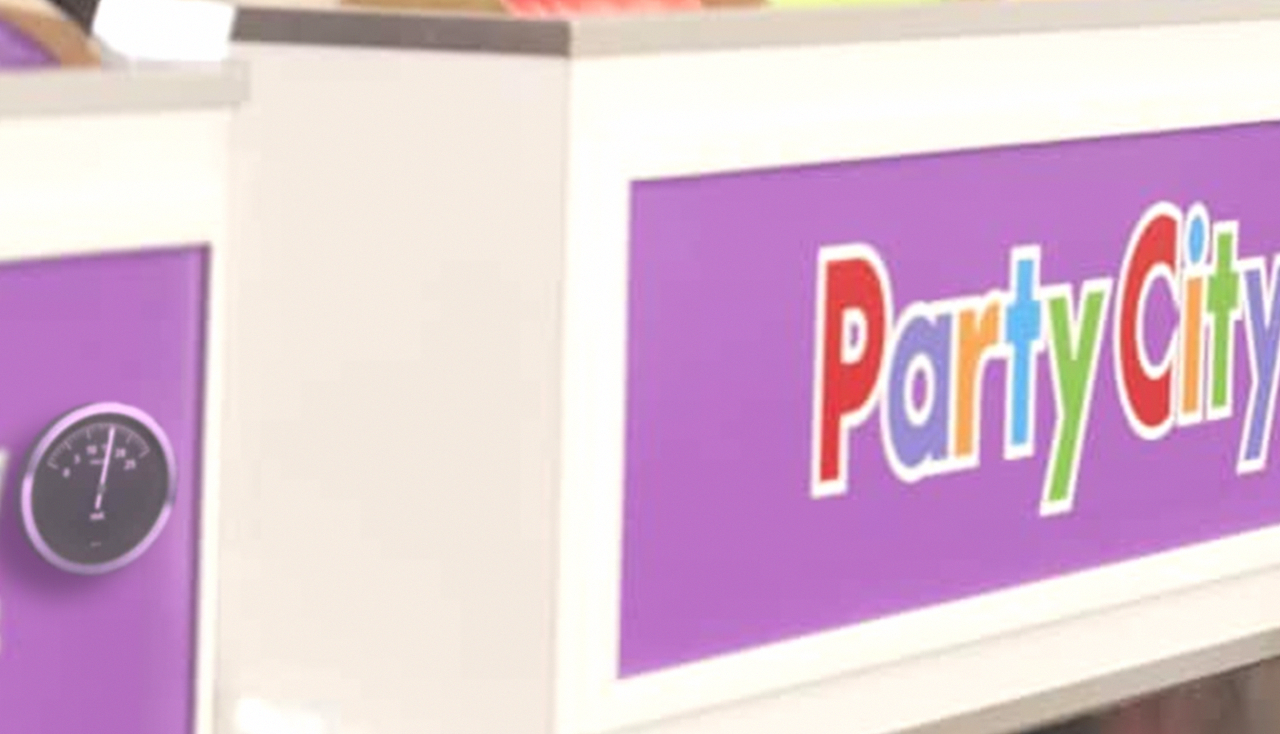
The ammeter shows 15mA
